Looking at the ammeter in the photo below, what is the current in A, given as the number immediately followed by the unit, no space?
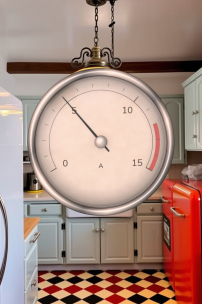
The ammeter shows 5A
